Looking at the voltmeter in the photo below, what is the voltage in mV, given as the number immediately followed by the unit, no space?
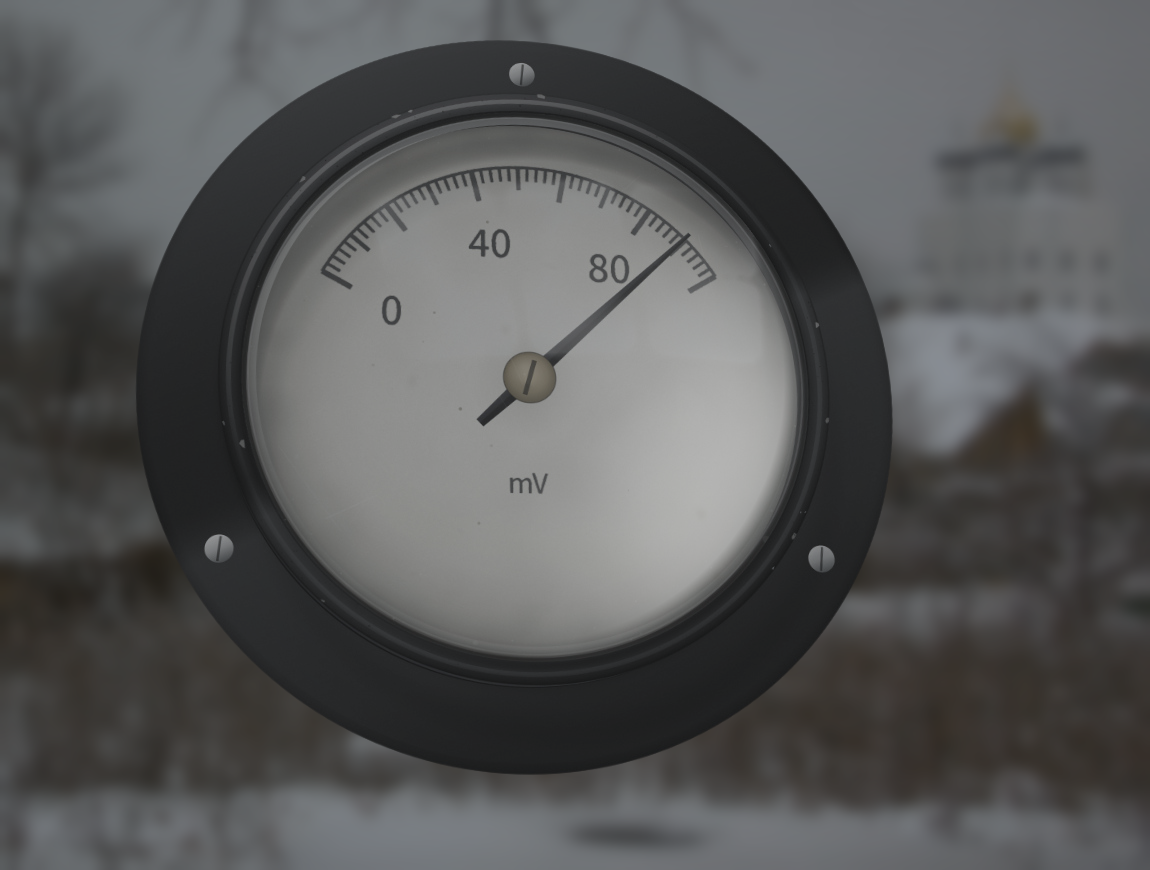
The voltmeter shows 90mV
